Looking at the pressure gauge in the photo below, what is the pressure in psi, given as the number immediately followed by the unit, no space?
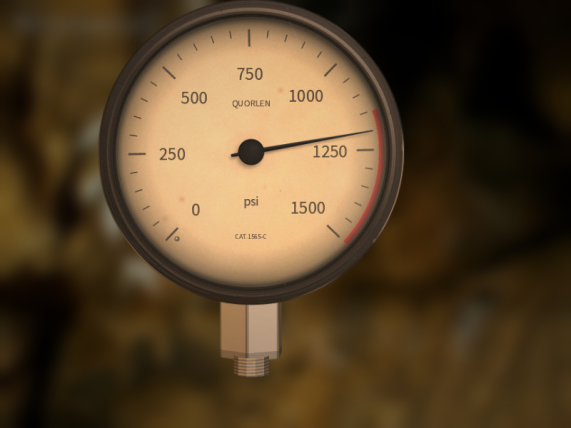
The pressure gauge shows 1200psi
